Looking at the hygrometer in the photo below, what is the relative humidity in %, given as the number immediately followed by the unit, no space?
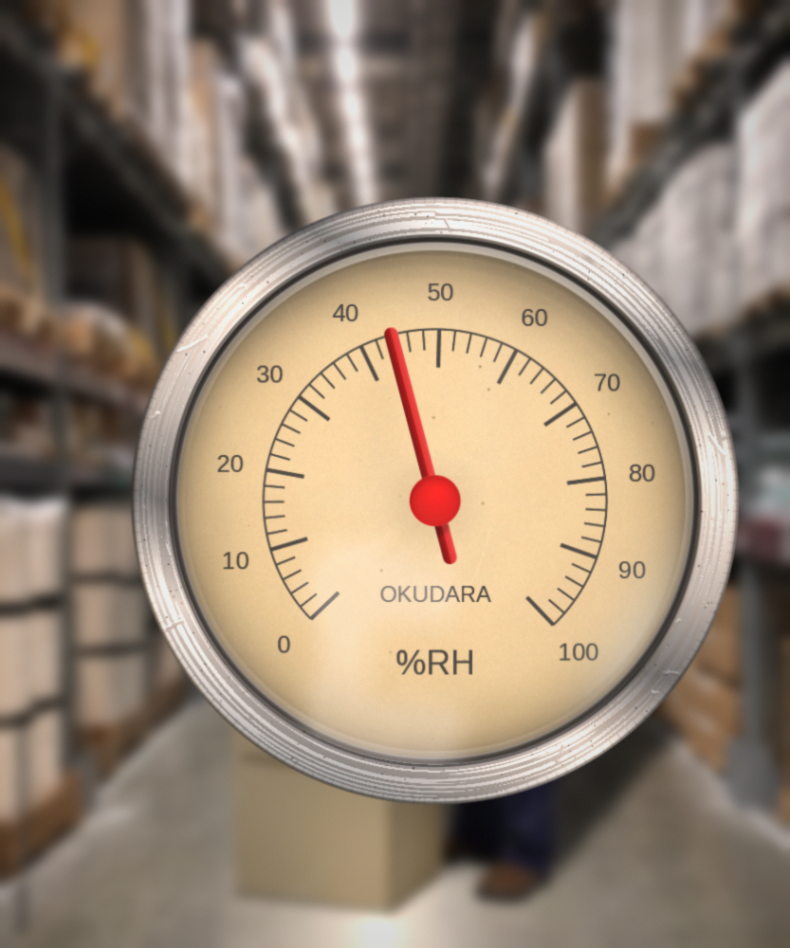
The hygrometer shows 44%
